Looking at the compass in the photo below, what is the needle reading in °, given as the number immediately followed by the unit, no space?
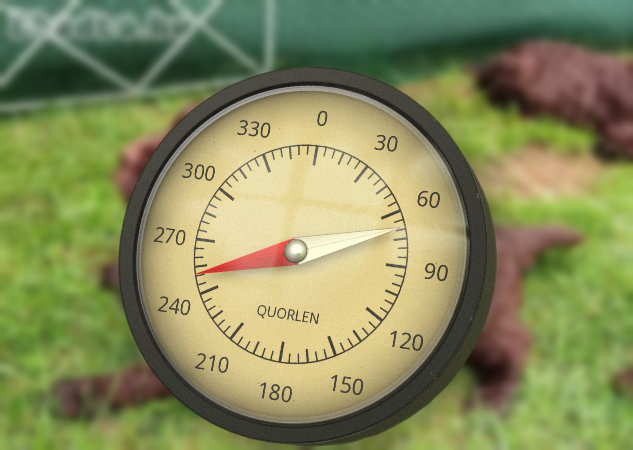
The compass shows 250°
